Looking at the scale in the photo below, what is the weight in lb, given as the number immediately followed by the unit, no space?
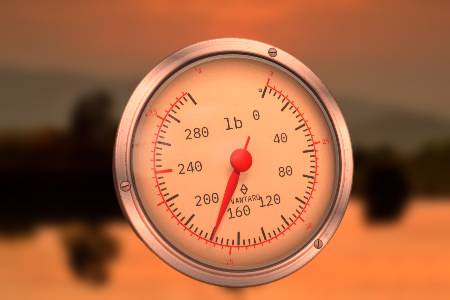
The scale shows 180lb
